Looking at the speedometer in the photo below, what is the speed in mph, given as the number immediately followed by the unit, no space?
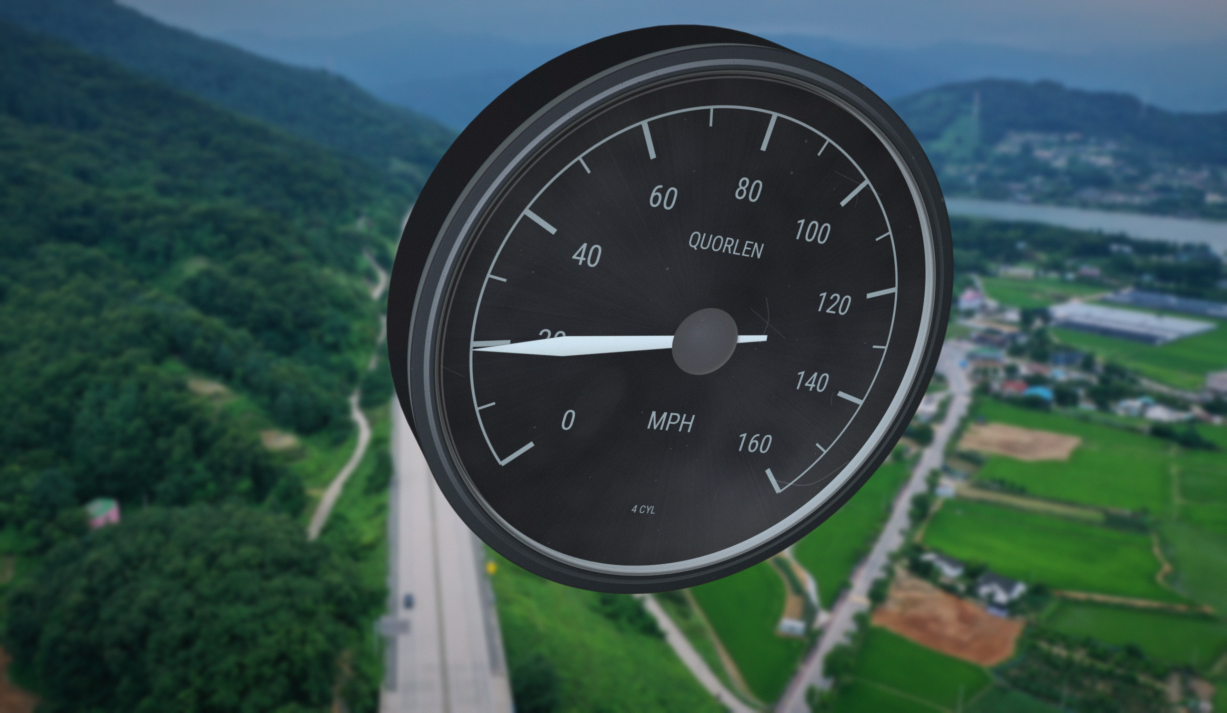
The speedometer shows 20mph
